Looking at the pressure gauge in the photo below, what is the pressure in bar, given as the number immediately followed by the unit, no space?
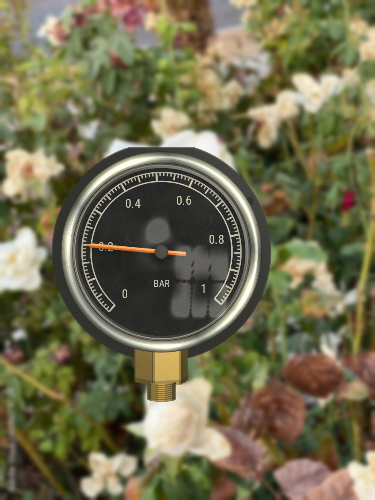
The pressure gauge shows 0.2bar
